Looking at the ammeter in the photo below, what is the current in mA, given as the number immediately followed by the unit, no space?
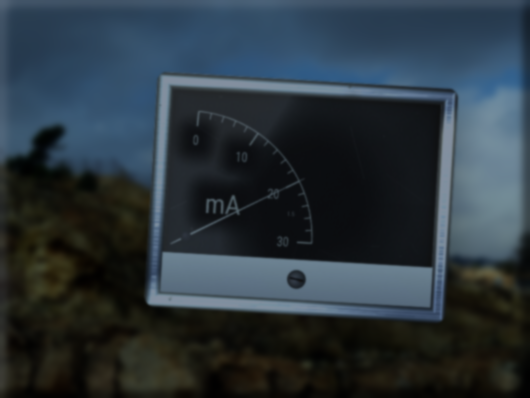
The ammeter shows 20mA
